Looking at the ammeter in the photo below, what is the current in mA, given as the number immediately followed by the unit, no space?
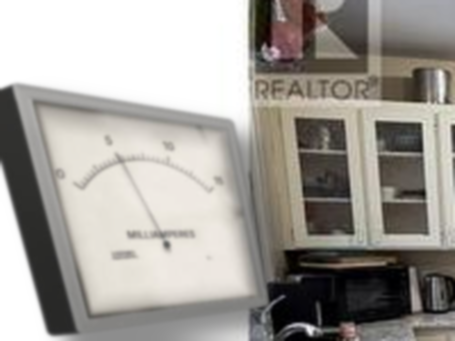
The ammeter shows 5mA
